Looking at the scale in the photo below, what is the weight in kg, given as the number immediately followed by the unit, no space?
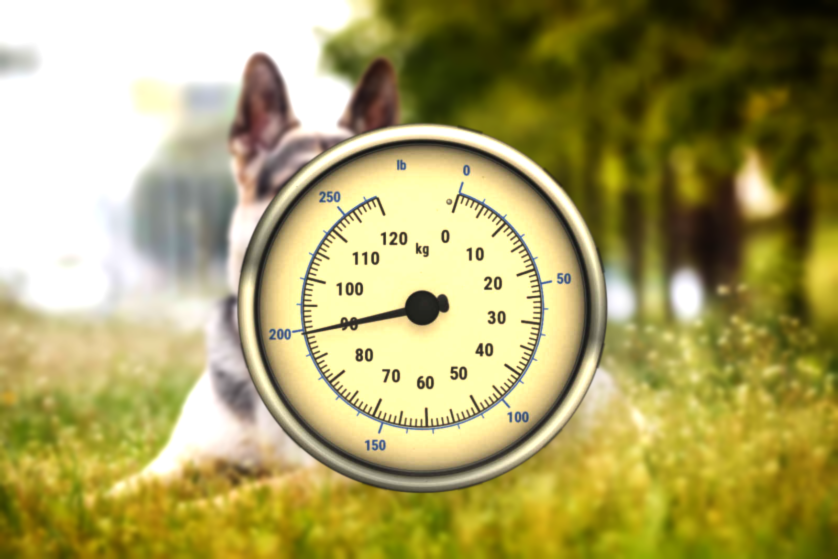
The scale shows 90kg
